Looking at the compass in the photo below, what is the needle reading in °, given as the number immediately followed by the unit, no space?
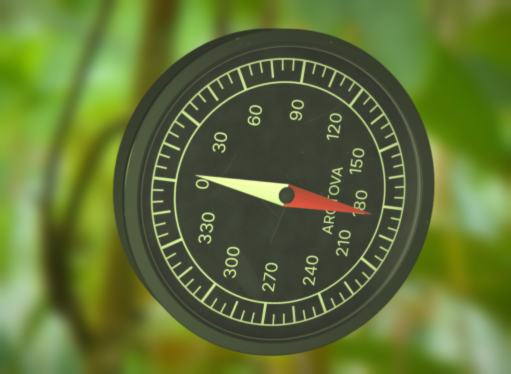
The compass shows 185°
